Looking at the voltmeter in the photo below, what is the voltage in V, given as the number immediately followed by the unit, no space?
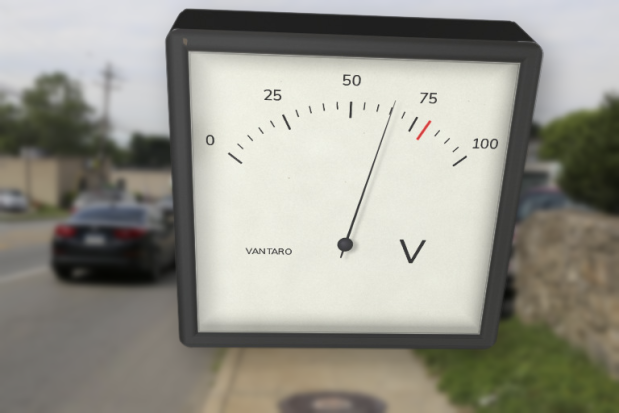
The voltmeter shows 65V
